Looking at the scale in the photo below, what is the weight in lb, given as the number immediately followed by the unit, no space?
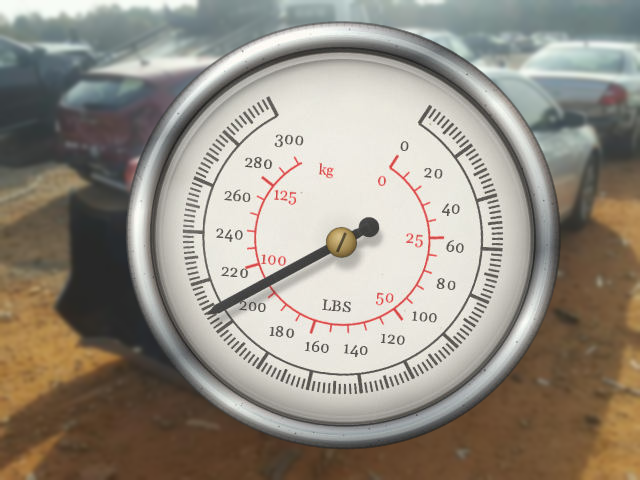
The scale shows 208lb
